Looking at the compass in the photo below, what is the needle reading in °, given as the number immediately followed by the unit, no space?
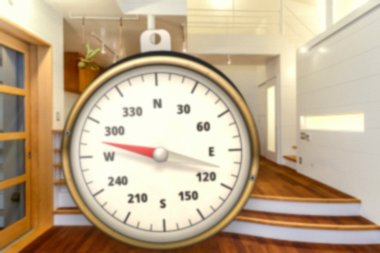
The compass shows 285°
